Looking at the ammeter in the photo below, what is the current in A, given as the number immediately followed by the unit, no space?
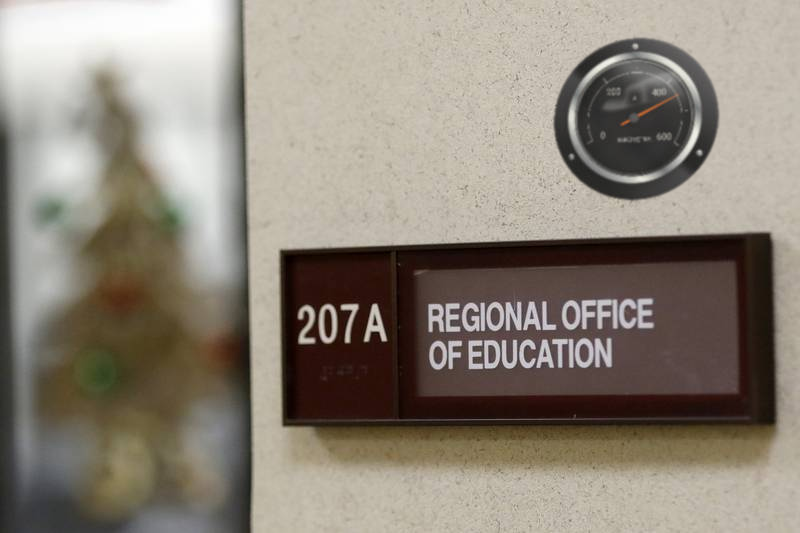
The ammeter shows 450A
